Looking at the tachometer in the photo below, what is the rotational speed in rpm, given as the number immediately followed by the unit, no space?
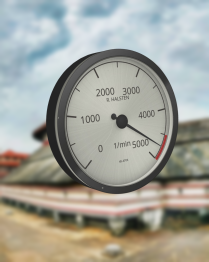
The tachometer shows 4750rpm
